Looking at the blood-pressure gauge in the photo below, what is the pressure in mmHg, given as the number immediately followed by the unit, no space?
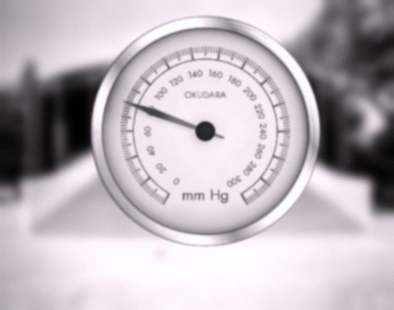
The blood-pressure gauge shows 80mmHg
